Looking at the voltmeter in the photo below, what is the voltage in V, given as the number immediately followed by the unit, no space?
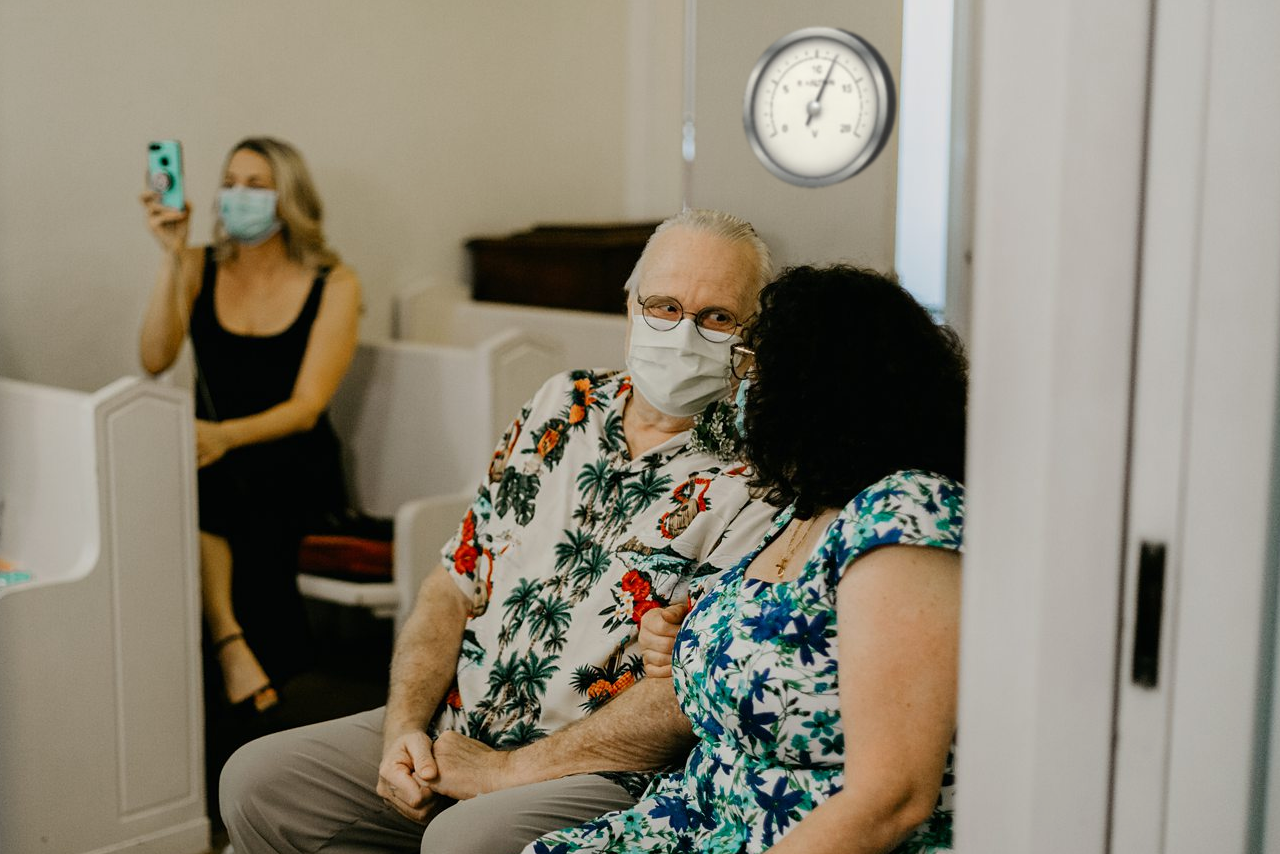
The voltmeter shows 12V
